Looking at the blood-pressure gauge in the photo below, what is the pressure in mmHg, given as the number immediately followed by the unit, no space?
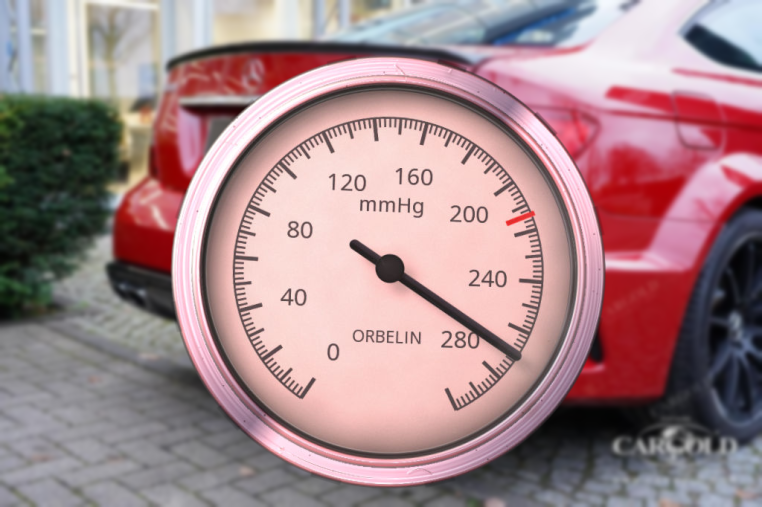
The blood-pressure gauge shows 270mmHg
